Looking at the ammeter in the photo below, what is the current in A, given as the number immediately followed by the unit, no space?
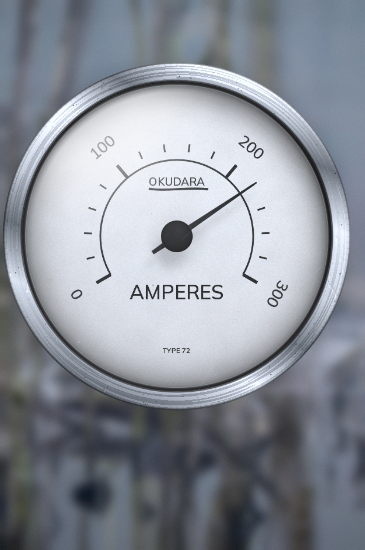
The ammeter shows 220A
